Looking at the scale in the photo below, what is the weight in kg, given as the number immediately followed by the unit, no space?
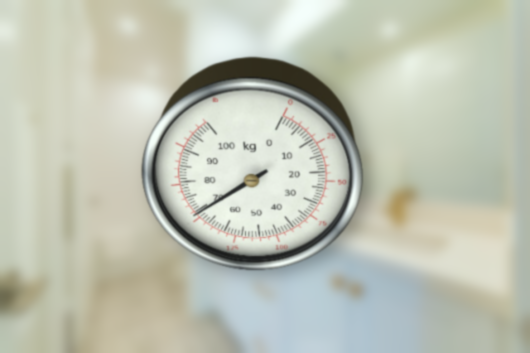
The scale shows 70kg
